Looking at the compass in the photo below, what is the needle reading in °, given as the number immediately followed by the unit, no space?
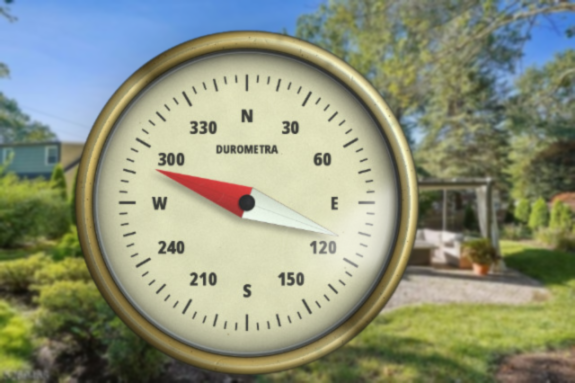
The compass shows 290°
